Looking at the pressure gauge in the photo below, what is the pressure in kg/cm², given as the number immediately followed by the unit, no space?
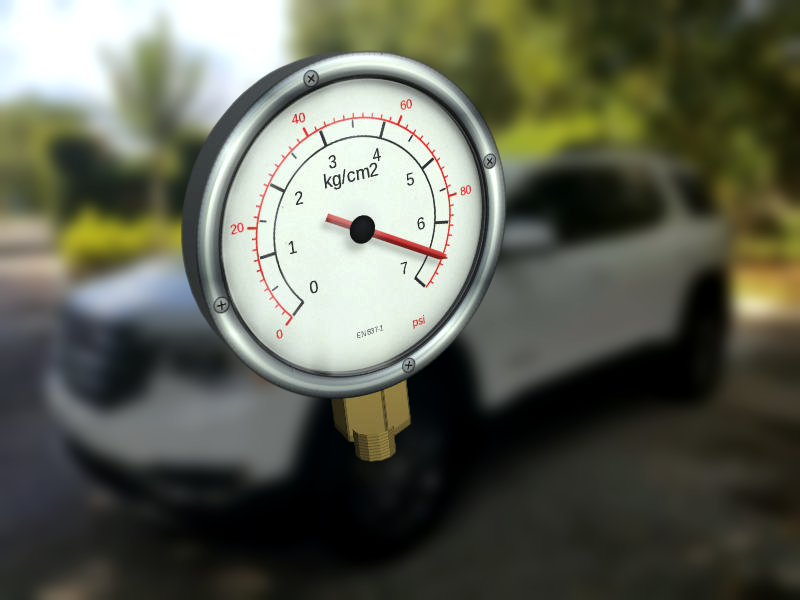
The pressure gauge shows 6.5kg/cm²
